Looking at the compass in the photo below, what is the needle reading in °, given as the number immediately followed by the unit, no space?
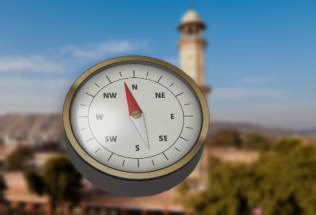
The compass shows 345°
